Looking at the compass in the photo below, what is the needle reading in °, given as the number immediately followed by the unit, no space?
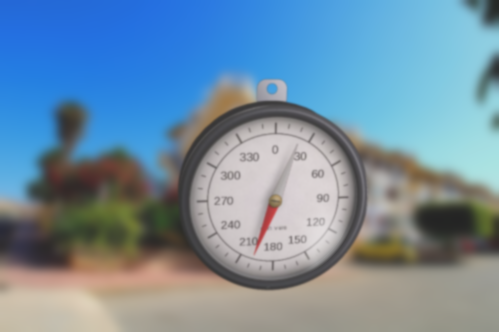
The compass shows 200°
